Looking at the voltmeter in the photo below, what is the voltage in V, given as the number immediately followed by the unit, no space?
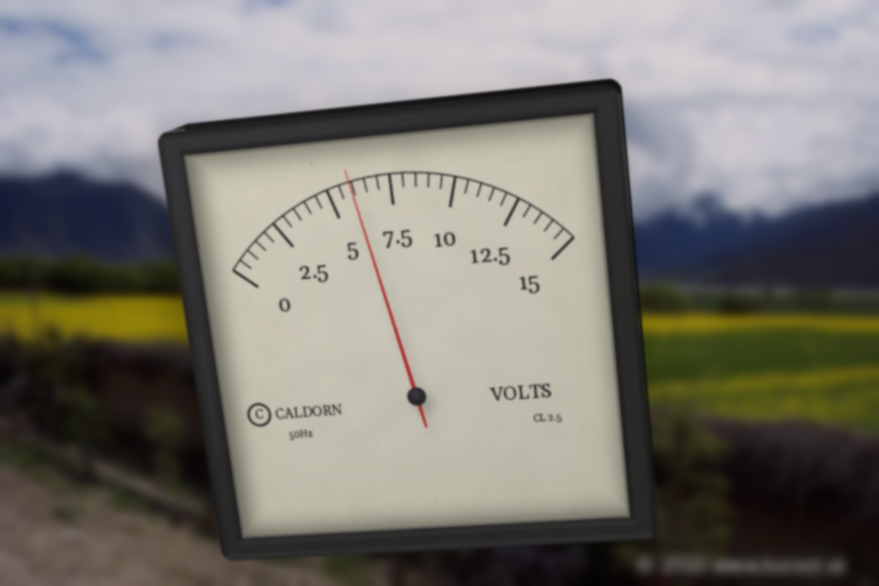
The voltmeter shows 6V
